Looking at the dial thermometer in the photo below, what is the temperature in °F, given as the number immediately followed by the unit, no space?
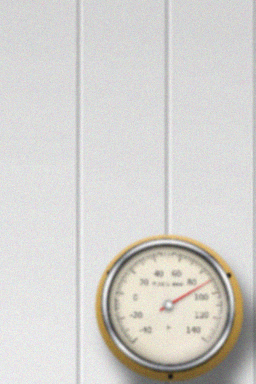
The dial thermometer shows 90°F
